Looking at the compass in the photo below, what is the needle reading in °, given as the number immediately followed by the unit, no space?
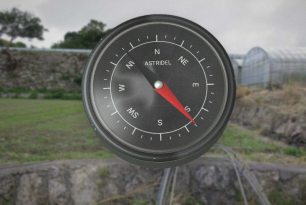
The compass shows 140°
